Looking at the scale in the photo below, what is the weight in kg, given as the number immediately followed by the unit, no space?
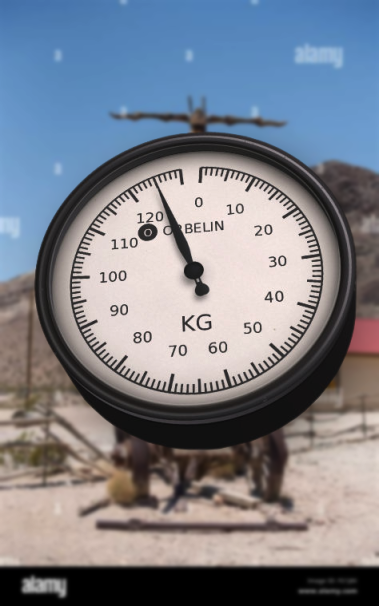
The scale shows 125kg
